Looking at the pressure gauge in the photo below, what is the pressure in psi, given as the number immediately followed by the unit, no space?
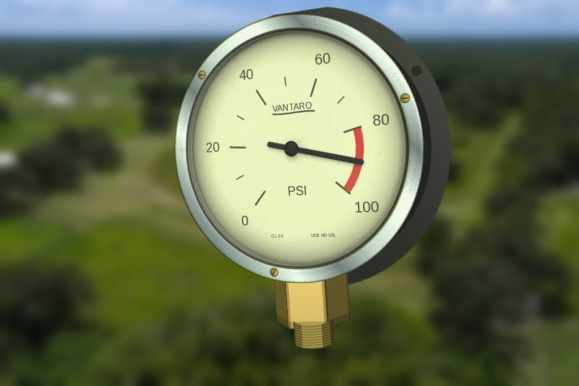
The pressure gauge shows 90psi
